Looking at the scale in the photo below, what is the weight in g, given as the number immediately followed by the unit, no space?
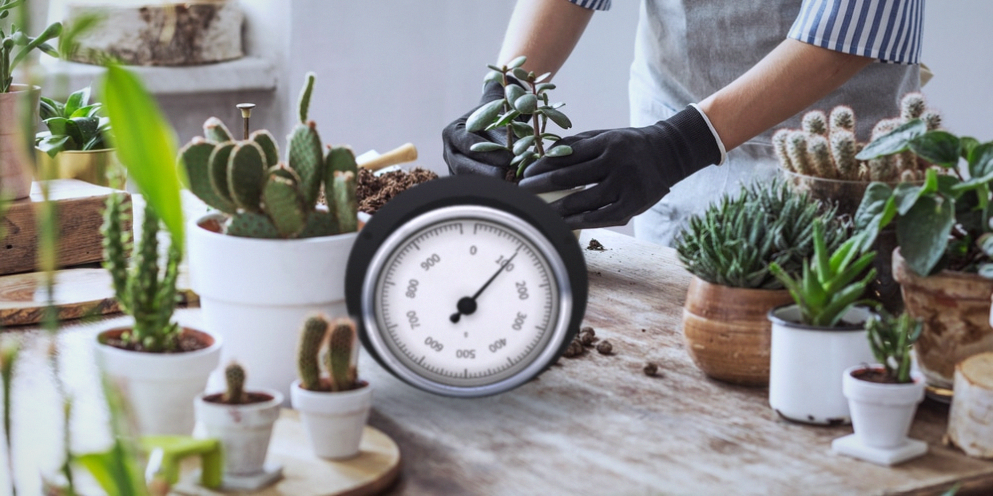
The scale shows 100g
